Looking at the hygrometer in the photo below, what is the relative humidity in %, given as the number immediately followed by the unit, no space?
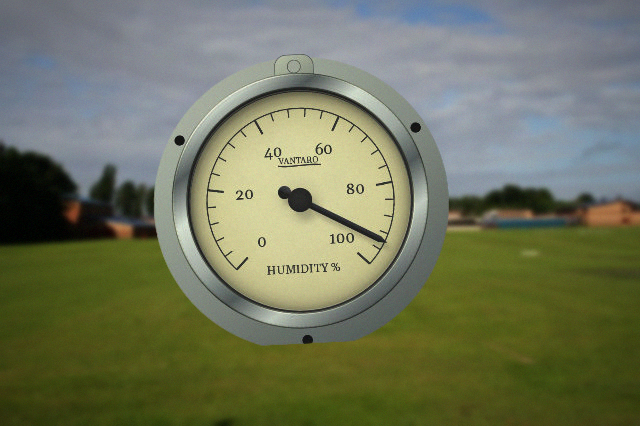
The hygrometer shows 94%
